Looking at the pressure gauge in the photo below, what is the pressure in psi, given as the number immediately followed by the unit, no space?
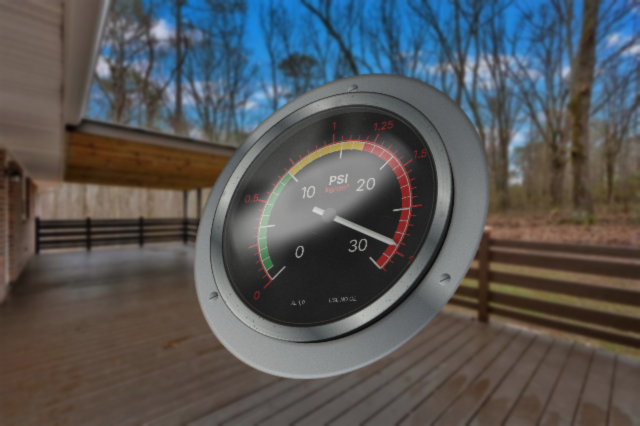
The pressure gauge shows 28psi
